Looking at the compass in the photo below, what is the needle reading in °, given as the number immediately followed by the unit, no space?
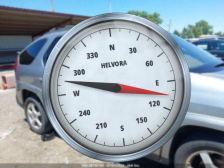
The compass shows 105°
